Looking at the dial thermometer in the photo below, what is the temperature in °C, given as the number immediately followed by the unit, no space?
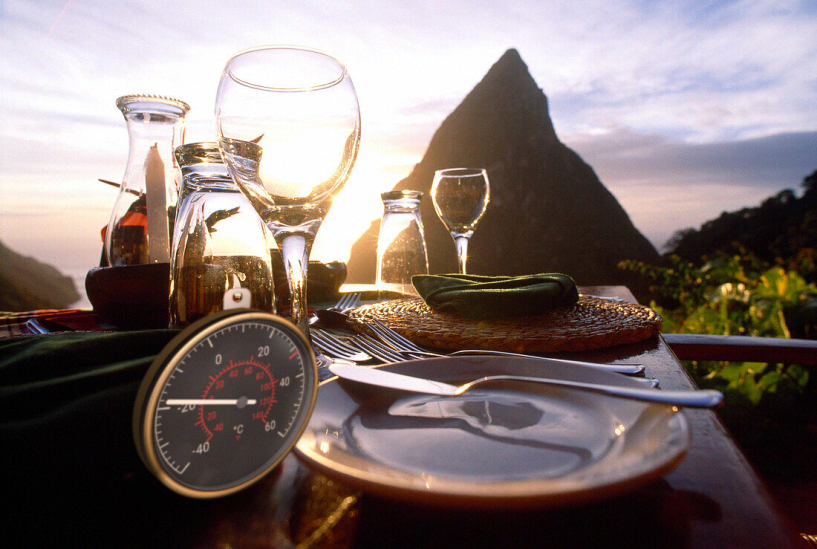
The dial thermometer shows -18°C
